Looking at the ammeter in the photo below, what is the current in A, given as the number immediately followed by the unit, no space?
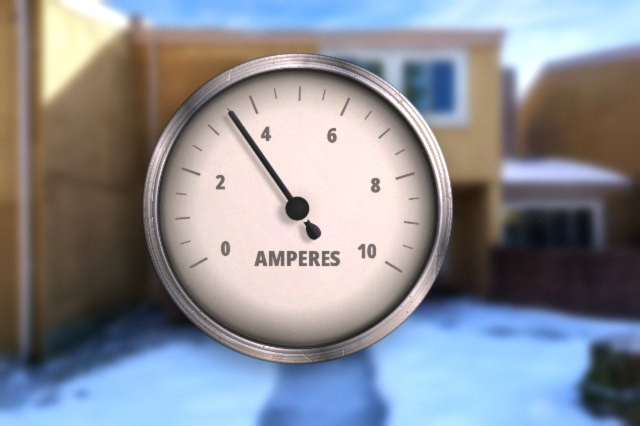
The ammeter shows 3.5A
